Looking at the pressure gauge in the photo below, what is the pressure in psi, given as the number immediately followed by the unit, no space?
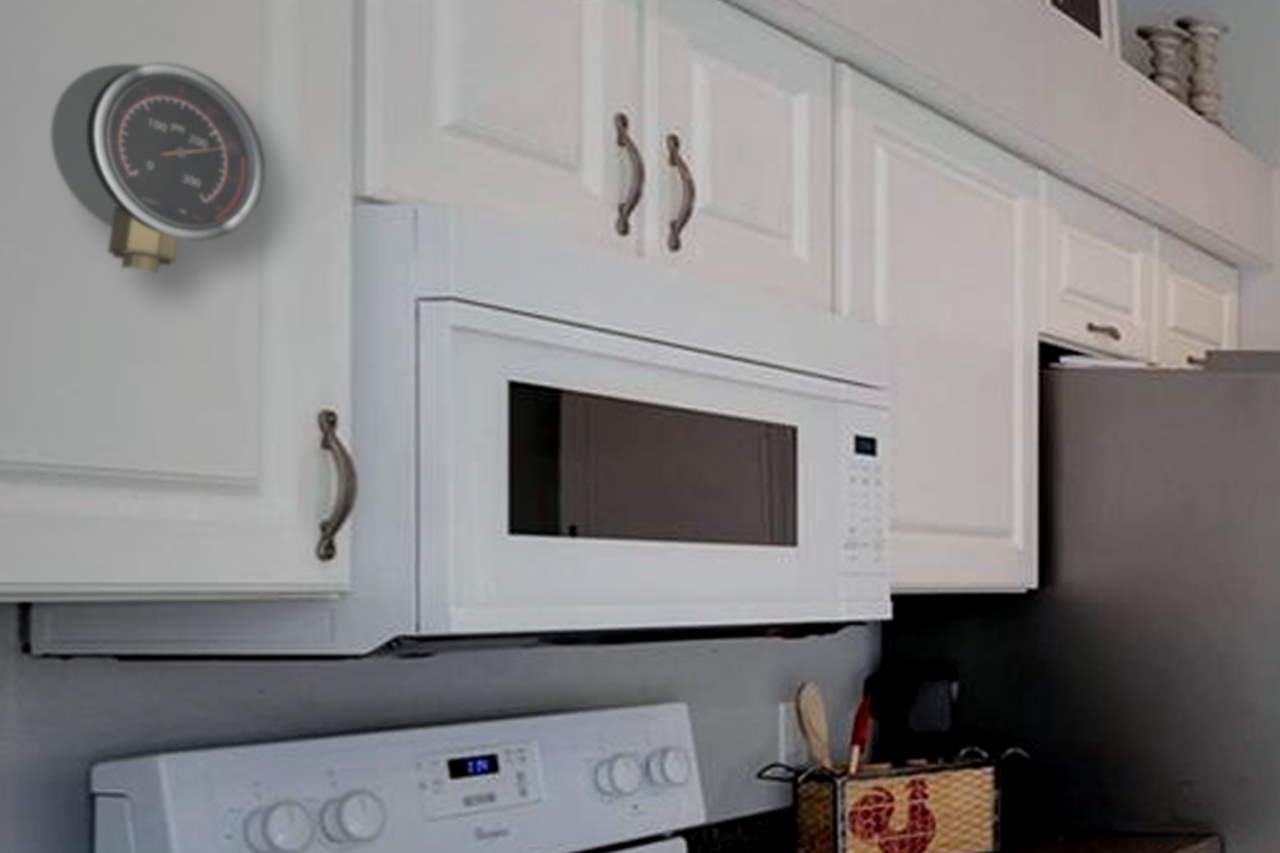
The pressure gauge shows 220psi
